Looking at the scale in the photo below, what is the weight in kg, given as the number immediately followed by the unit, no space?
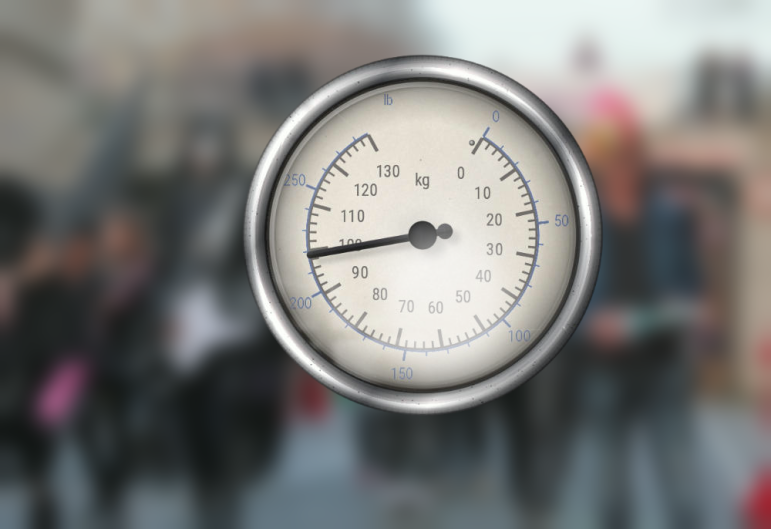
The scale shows 99kg
